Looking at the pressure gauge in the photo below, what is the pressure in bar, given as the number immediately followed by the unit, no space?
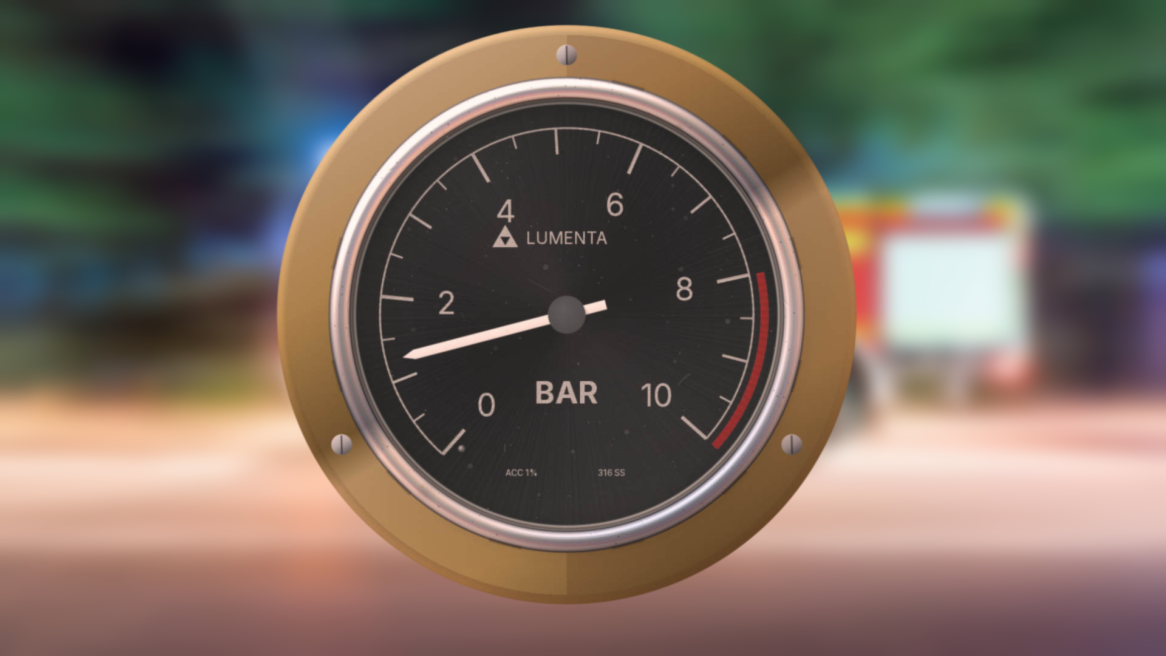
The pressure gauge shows 1.25bar
